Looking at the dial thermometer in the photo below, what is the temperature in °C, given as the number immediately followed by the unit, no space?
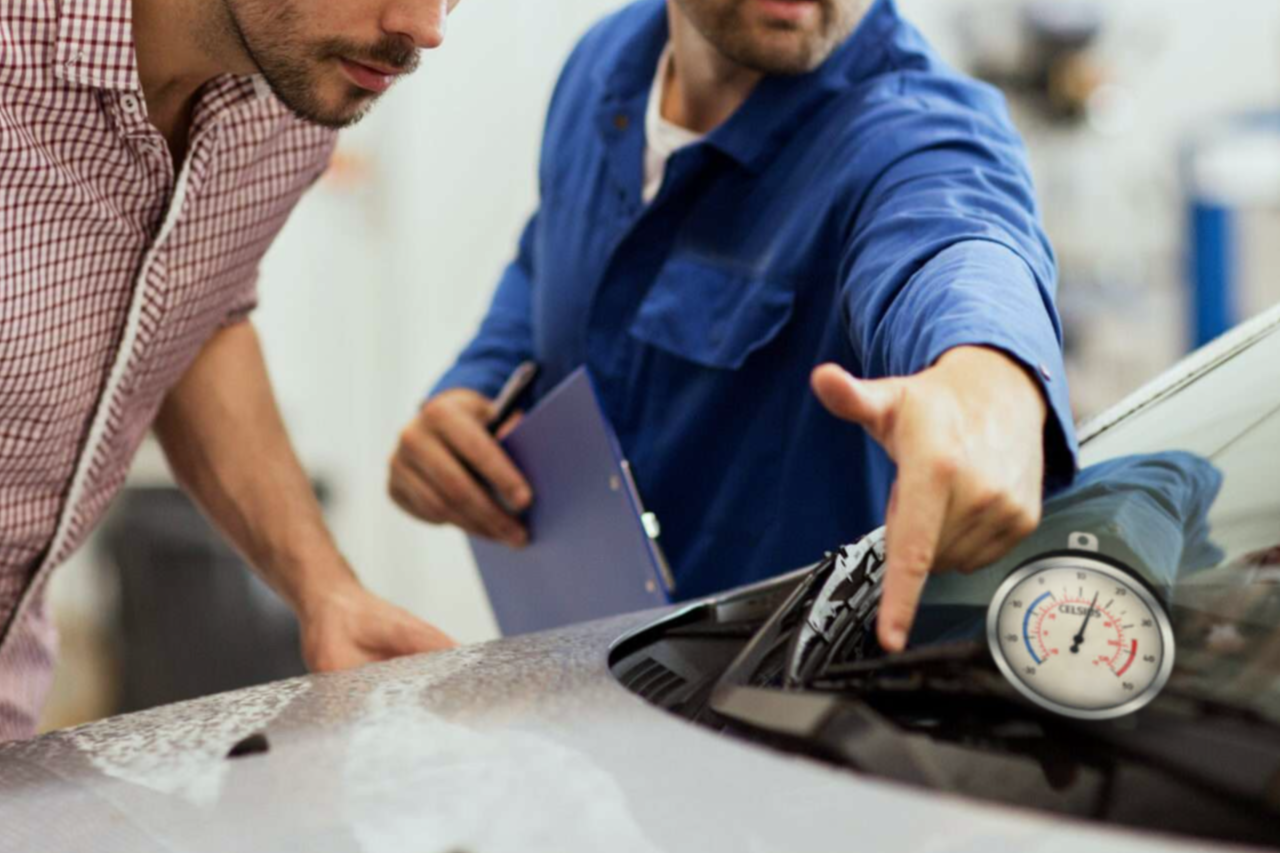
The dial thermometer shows 15°C
